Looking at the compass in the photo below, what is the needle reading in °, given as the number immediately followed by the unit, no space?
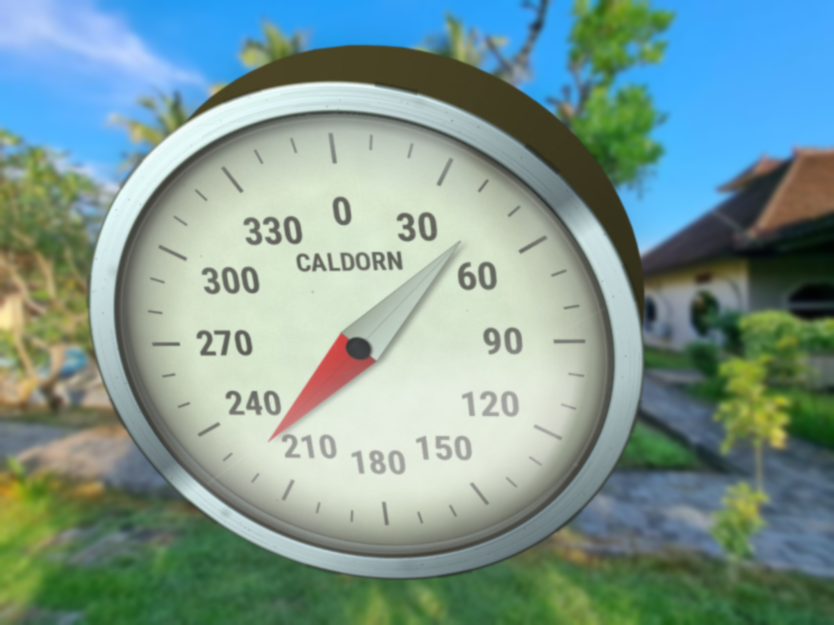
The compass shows 225°
